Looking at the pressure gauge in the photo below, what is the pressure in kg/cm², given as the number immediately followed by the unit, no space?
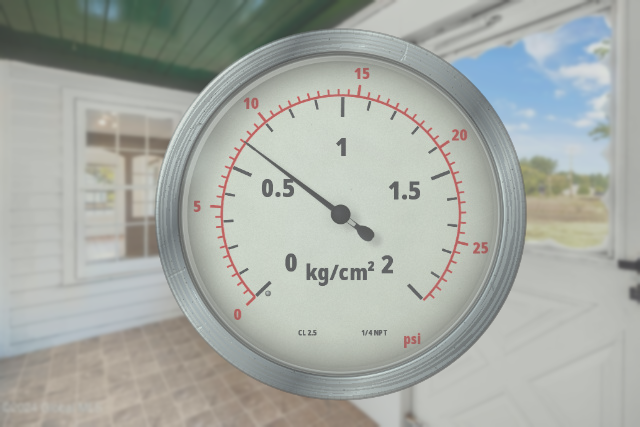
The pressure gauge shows 0.6kg/cm²
